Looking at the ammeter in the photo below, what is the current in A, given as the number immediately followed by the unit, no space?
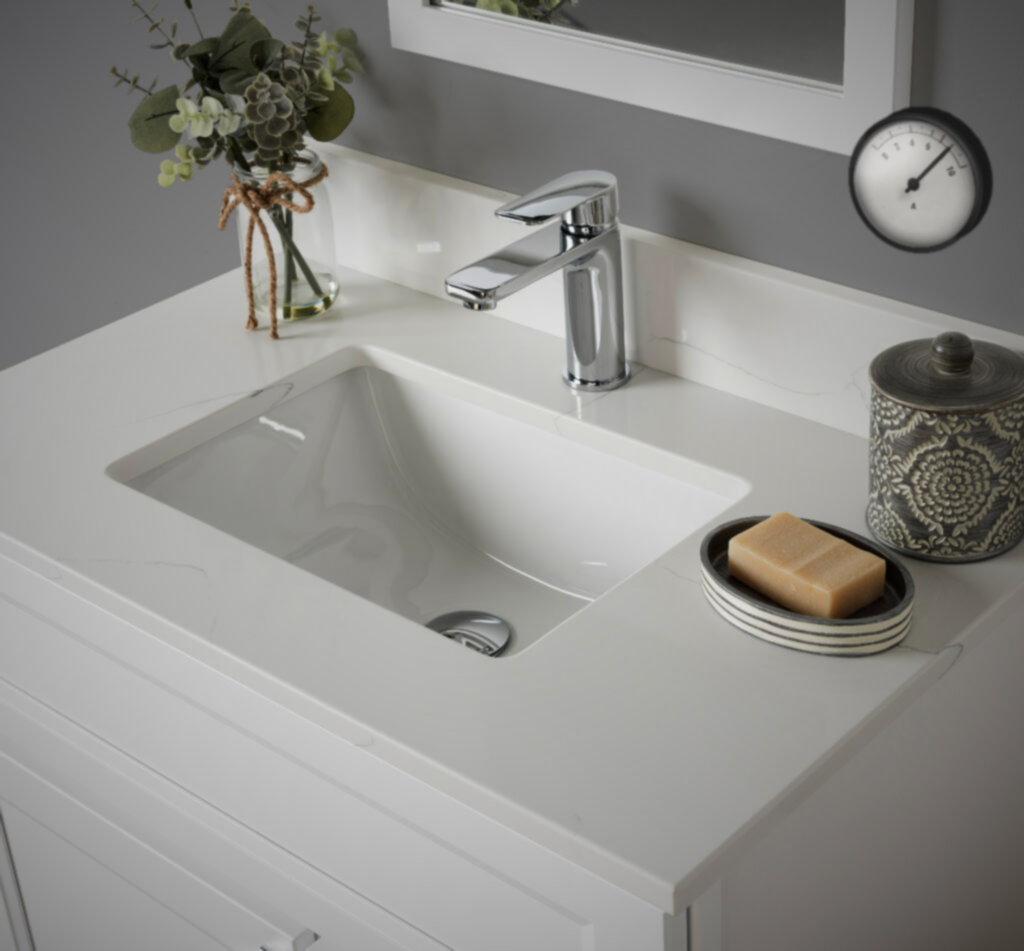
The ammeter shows 8A
